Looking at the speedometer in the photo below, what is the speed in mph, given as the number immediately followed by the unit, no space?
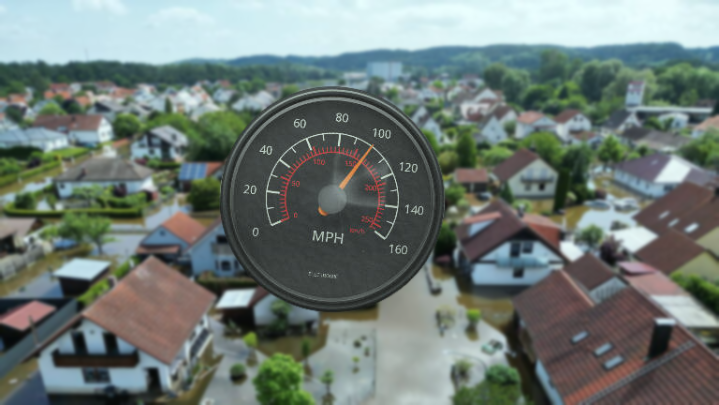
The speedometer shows 100mph
